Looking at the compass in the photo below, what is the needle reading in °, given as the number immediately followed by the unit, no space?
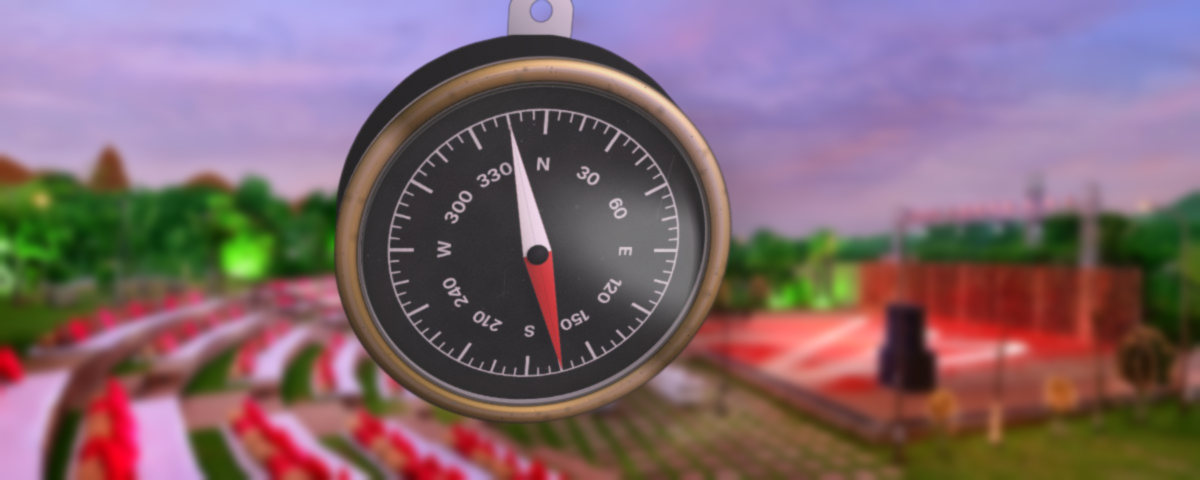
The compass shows 165°
